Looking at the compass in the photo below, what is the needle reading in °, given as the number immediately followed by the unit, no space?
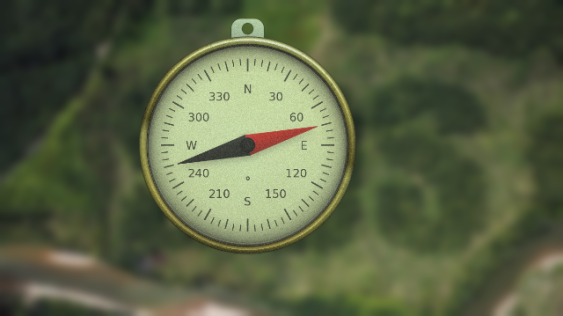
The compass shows 75°
